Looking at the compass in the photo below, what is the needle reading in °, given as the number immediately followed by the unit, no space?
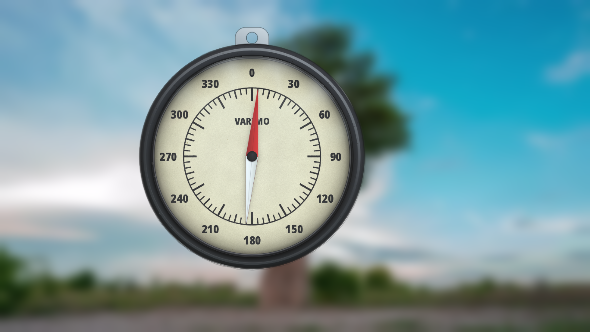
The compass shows 5°
